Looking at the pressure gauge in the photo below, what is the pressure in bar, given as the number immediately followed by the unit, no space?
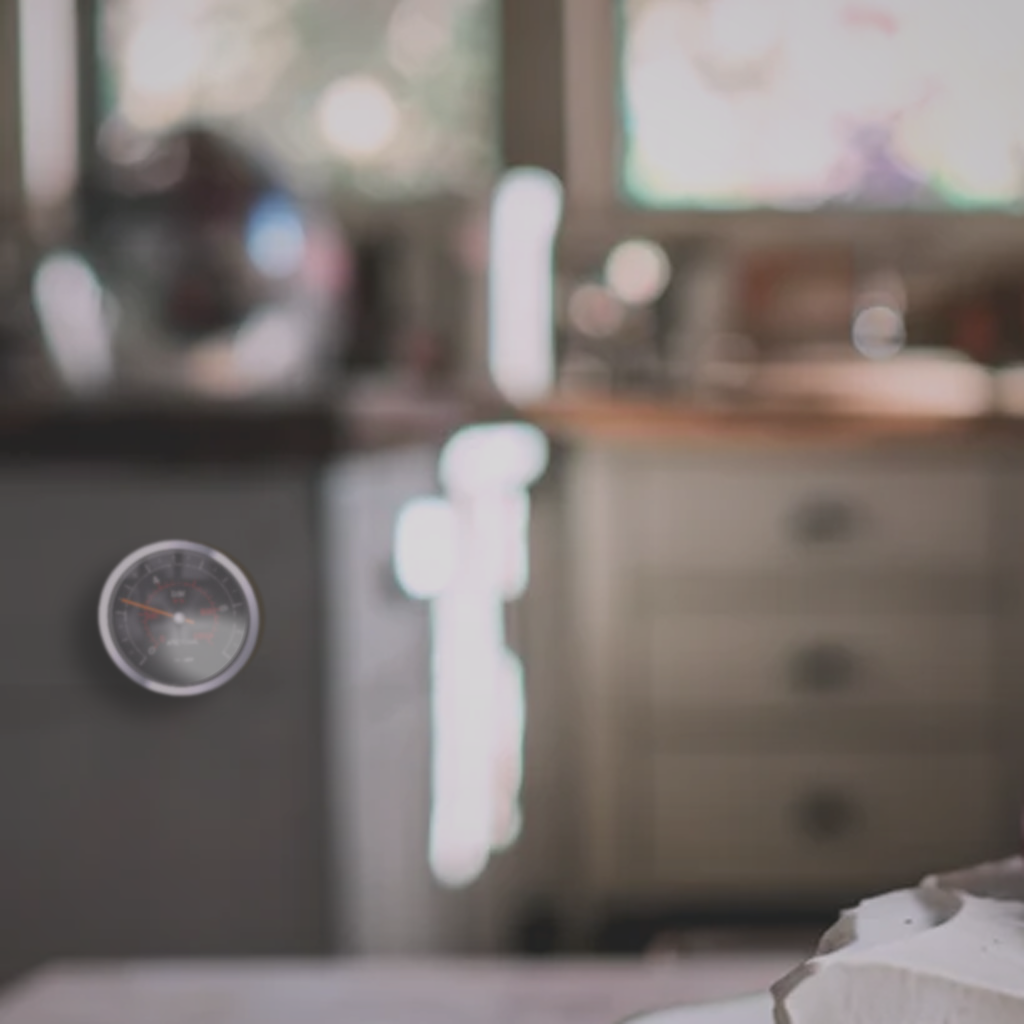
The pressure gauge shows 2.5bar
